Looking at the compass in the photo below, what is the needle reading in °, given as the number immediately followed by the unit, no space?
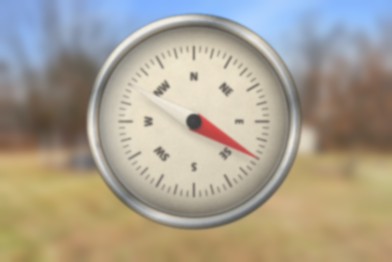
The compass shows 120°
